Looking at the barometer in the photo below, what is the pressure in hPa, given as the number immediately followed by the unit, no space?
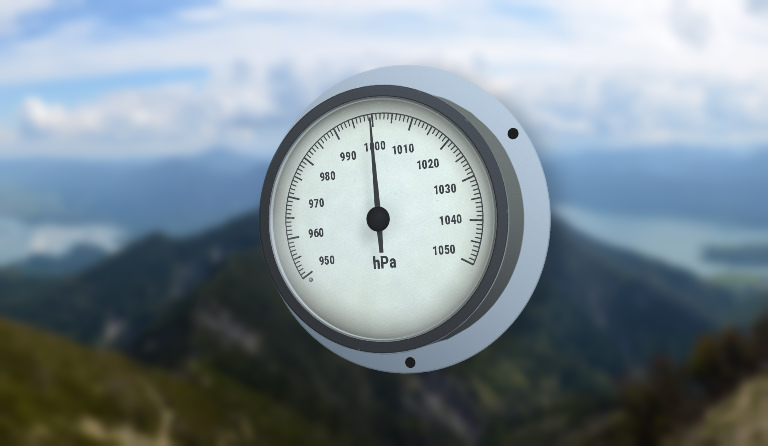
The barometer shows 1000hPa
